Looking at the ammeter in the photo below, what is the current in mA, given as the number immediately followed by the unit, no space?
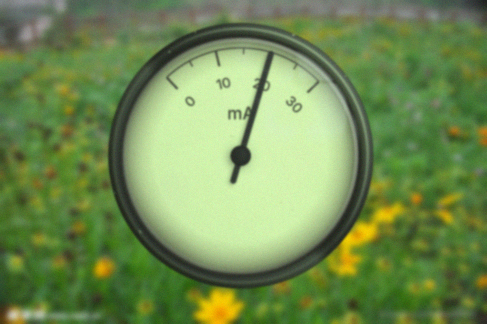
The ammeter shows 20mA
